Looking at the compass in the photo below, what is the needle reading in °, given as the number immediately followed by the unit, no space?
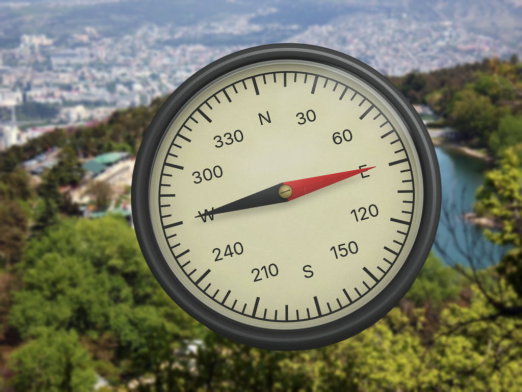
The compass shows 90°
